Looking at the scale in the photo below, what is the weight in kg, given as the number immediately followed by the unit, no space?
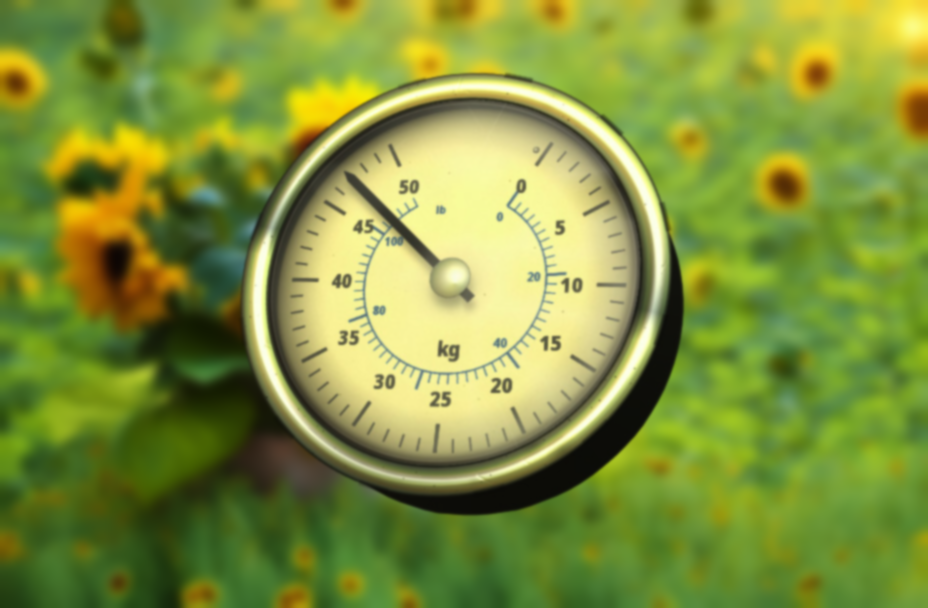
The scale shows 47kg
